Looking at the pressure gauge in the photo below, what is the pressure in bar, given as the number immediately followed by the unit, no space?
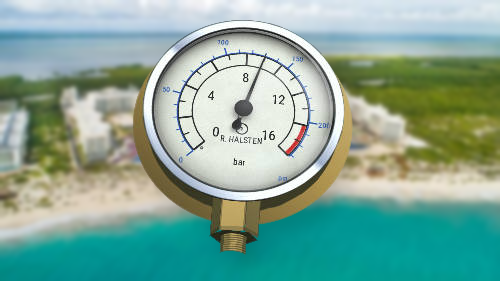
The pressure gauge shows 9bar
